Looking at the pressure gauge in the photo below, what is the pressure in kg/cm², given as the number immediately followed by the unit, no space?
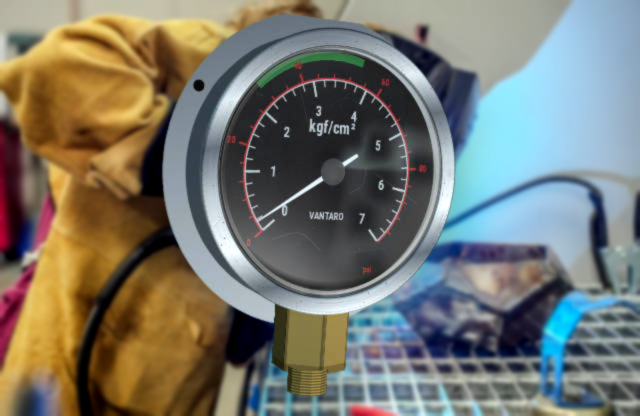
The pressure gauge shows 0.2kg/cm²
